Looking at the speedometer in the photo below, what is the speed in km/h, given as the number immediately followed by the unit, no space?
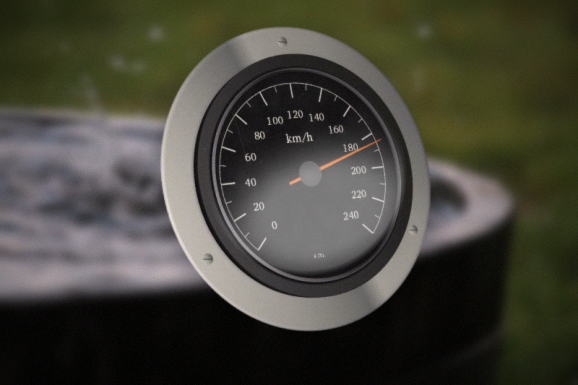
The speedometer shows 185km/h
